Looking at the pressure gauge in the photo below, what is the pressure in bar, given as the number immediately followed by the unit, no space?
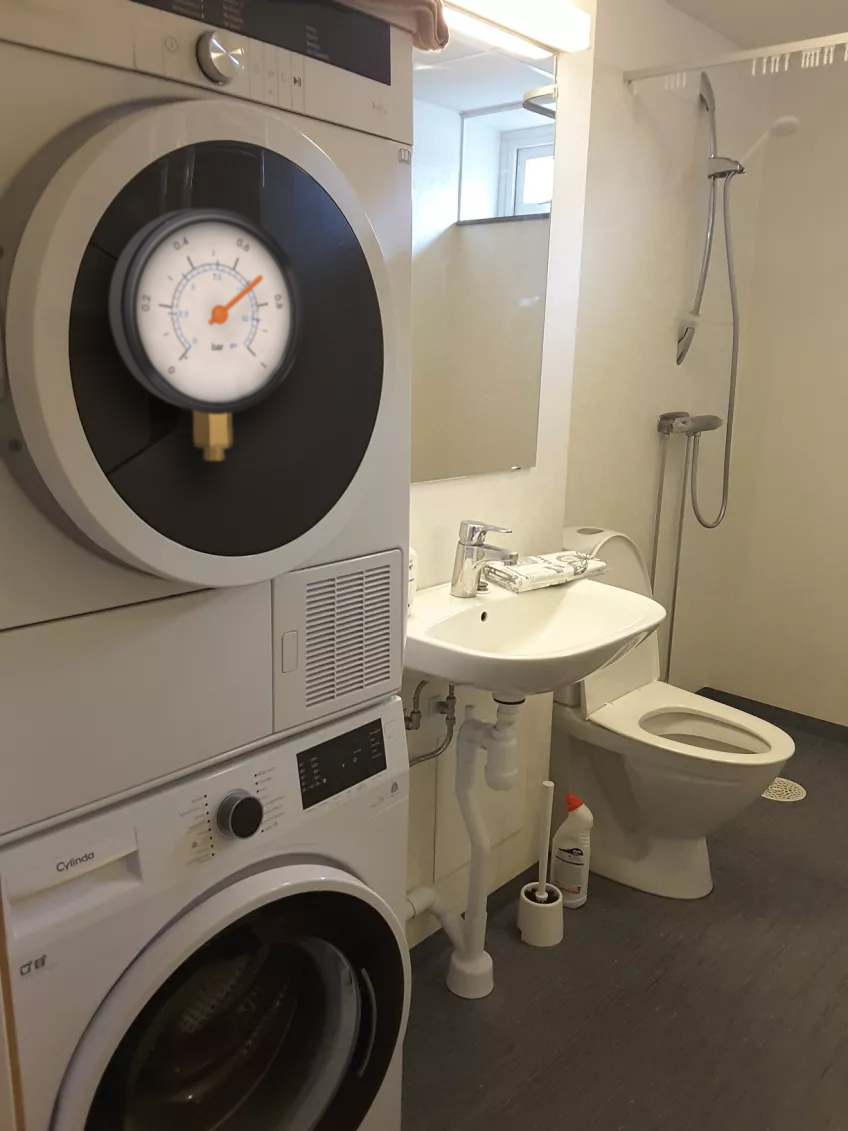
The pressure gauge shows 0.7bar
